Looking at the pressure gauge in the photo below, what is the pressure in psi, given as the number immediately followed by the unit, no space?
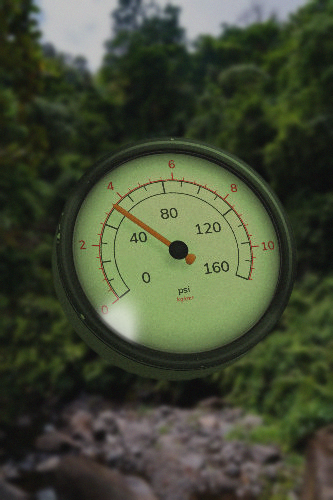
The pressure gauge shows 50psi
